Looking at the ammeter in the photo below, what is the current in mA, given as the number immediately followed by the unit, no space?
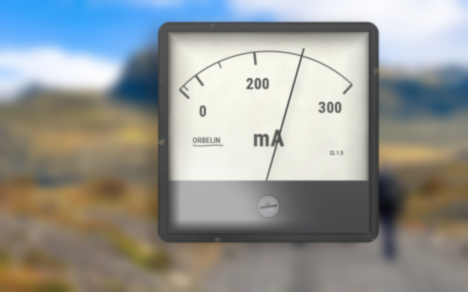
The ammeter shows 250mA
